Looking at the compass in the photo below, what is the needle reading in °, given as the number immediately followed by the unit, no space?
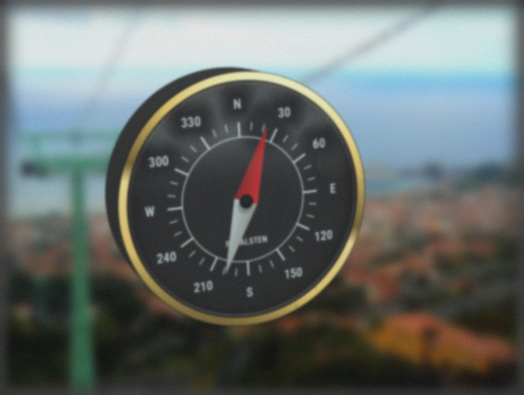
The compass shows 20°
